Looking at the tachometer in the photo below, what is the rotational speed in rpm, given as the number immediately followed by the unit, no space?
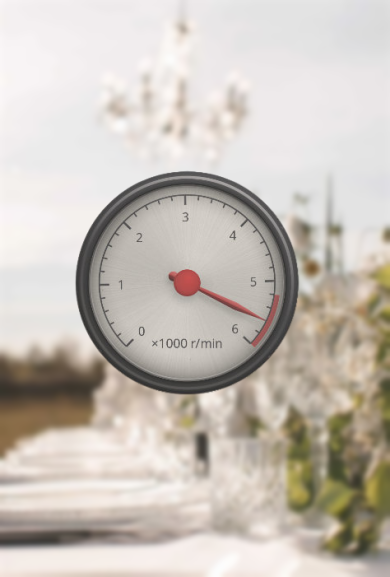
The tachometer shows 5600rpm
